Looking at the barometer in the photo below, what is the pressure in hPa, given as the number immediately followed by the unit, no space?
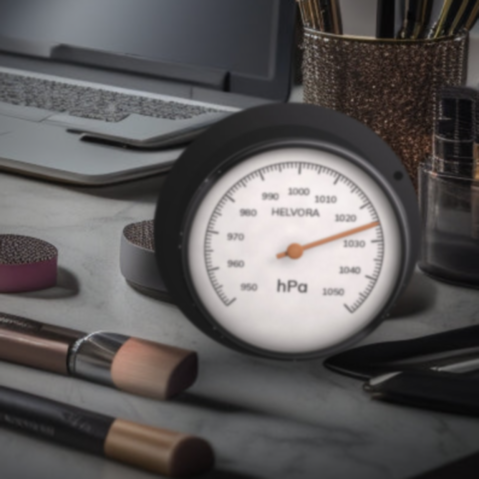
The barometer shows 1025hPa
